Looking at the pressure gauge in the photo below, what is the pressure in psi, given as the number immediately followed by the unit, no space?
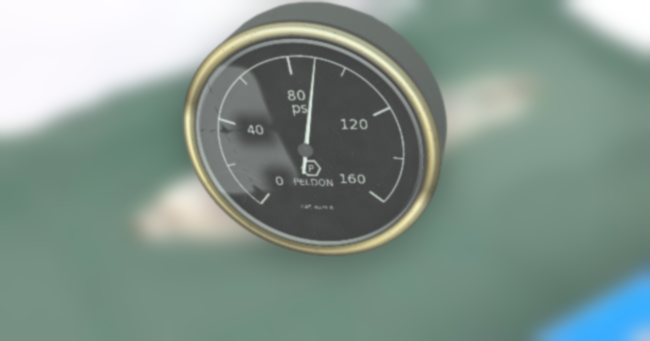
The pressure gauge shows 90psi
